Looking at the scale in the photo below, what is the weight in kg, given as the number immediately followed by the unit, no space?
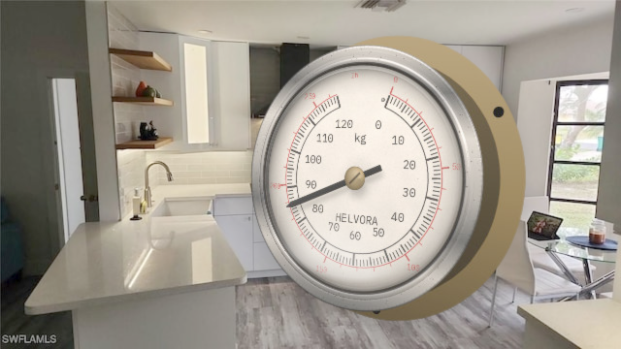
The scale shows 85kg
